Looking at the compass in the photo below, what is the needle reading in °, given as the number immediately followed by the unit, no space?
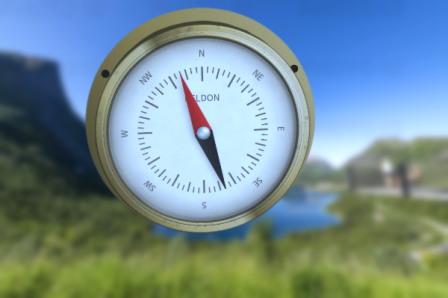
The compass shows 340°
